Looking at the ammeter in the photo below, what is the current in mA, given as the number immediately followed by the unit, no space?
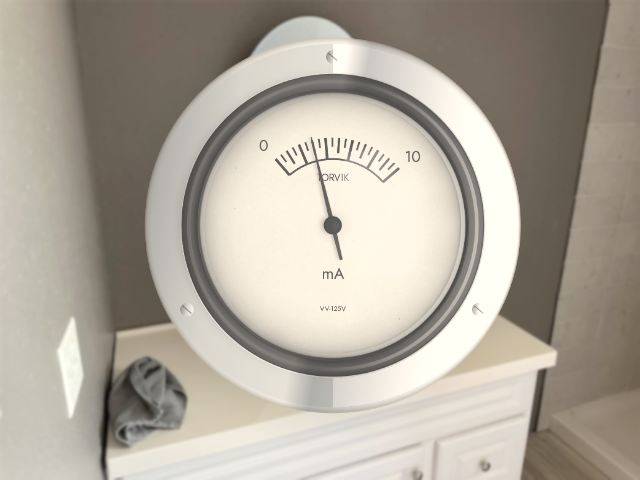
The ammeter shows 3mA
